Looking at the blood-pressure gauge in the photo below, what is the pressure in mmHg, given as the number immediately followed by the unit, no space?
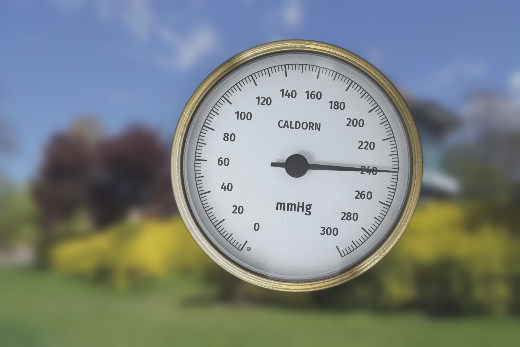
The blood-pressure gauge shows 240mmHg
